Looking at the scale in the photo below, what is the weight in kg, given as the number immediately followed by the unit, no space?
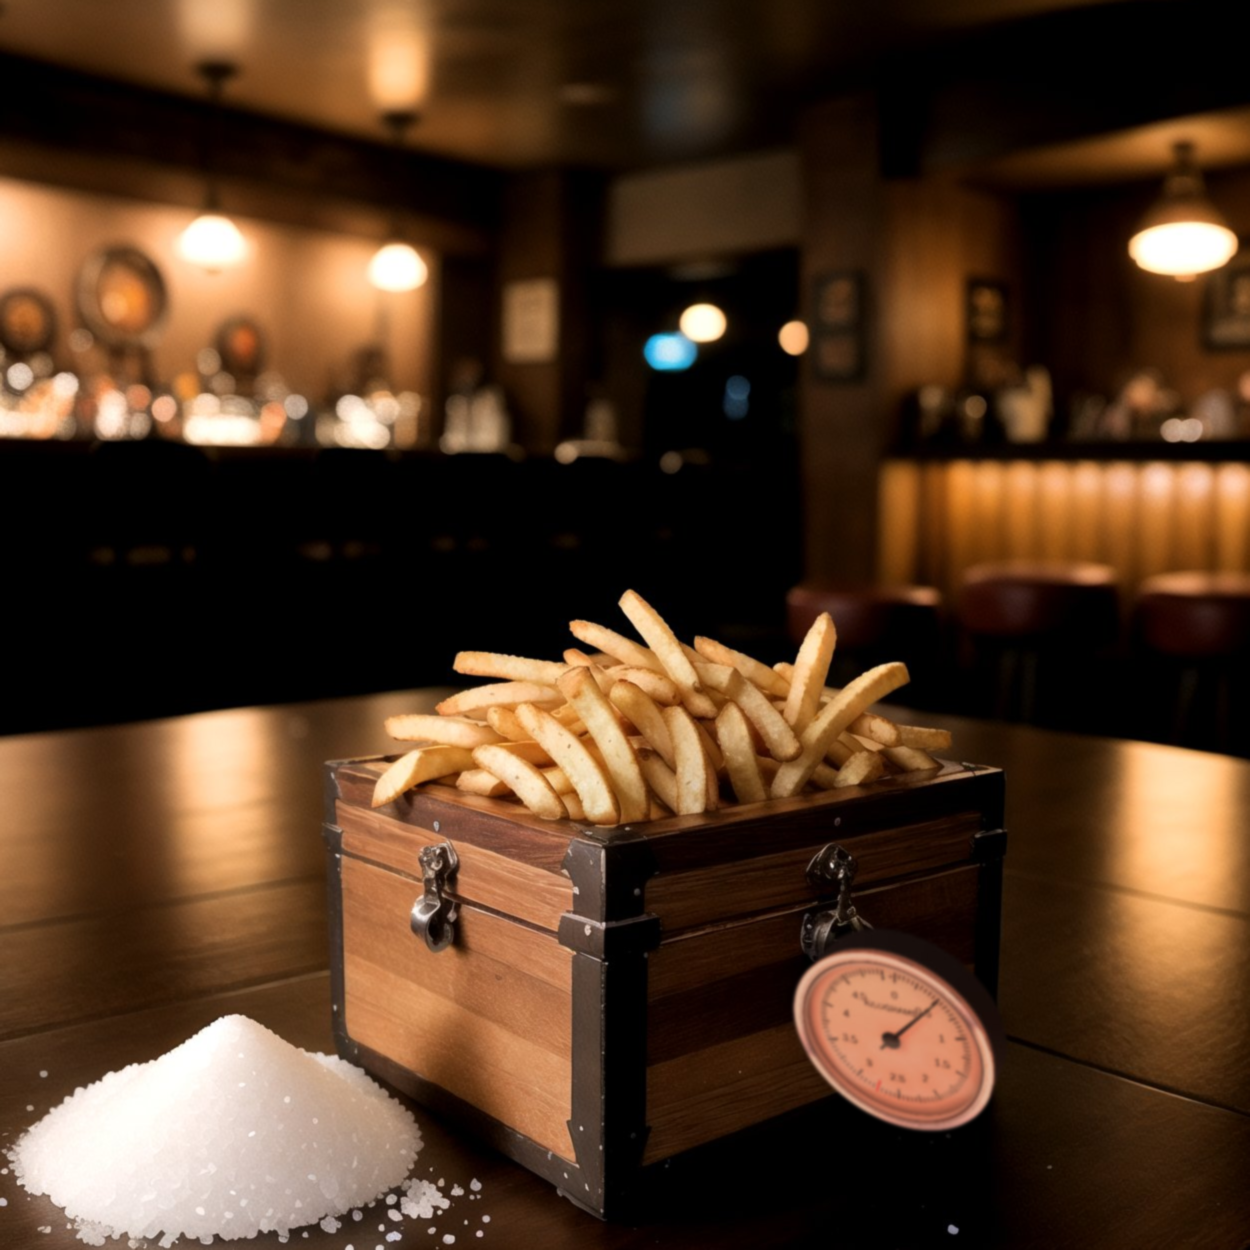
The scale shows 0.5kg
